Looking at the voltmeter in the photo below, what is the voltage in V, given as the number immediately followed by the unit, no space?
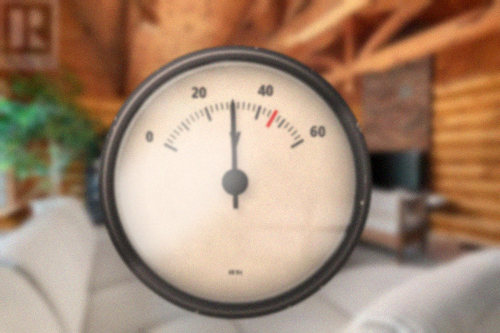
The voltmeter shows 30V
